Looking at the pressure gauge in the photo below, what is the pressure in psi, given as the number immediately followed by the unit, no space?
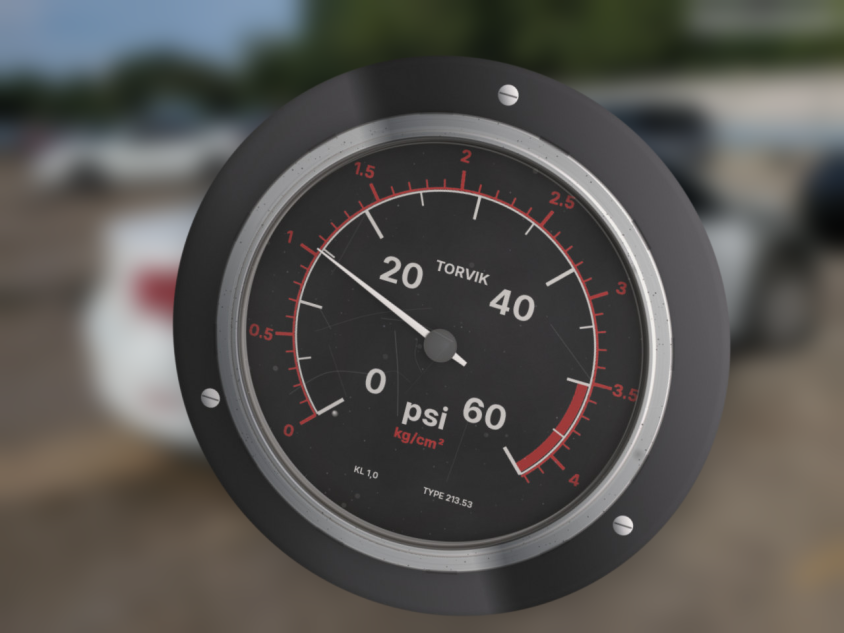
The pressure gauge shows 15psi
